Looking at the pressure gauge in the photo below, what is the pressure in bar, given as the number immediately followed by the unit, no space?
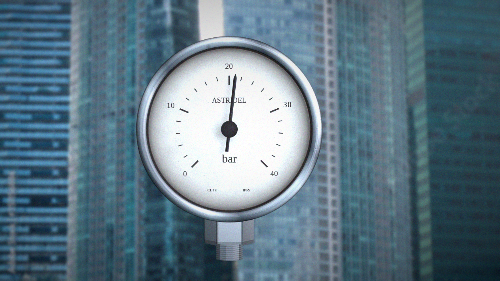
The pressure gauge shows 21bar
